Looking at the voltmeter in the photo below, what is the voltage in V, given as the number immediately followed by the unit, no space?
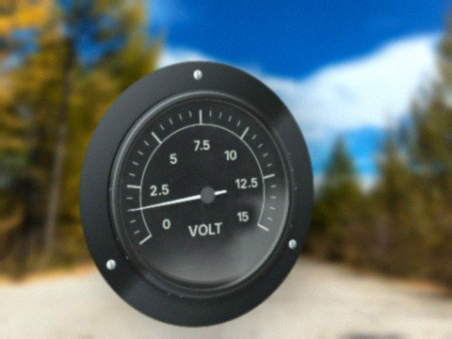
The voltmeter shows 1.5V
